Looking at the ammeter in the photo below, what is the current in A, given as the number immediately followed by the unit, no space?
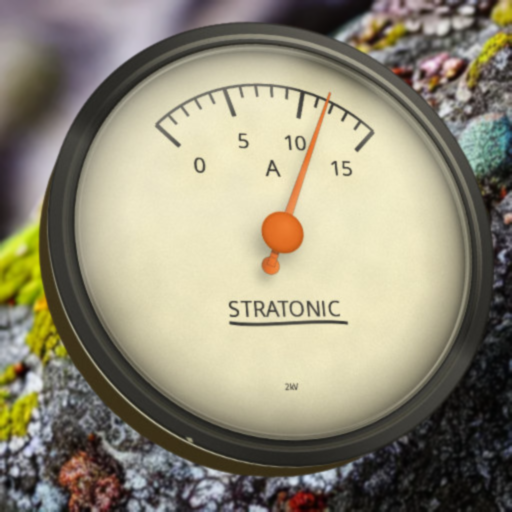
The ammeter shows 11.5A
